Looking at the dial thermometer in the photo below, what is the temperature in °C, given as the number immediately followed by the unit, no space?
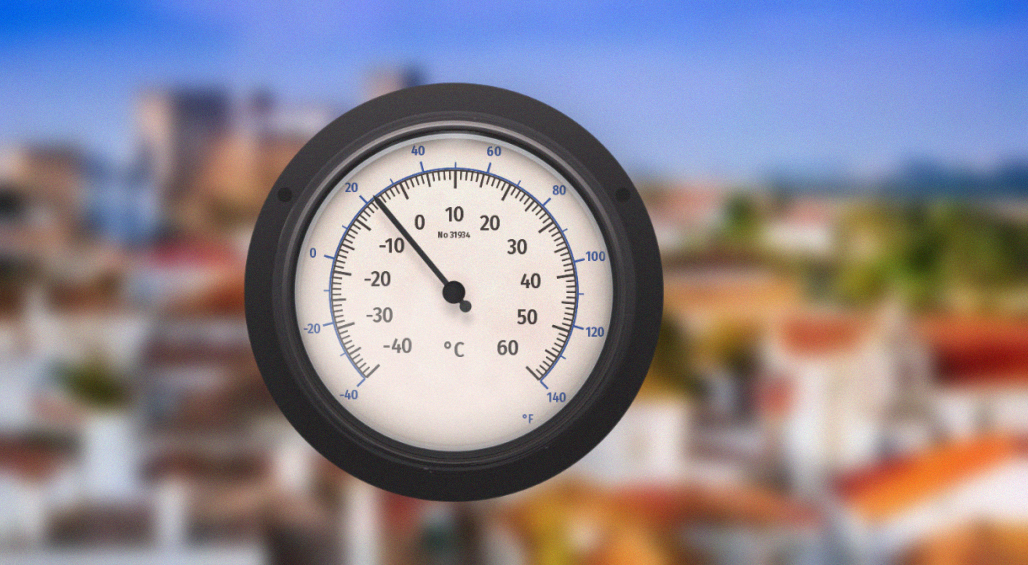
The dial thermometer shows -5°C
